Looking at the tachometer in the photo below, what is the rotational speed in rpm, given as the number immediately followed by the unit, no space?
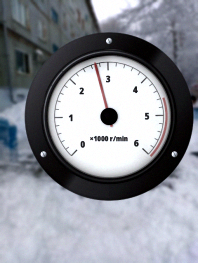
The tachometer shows 2700rpm
